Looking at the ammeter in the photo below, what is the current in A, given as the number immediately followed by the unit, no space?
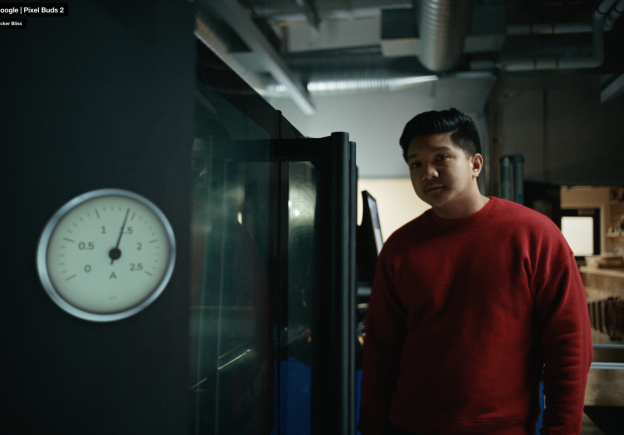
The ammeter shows 1.4A
